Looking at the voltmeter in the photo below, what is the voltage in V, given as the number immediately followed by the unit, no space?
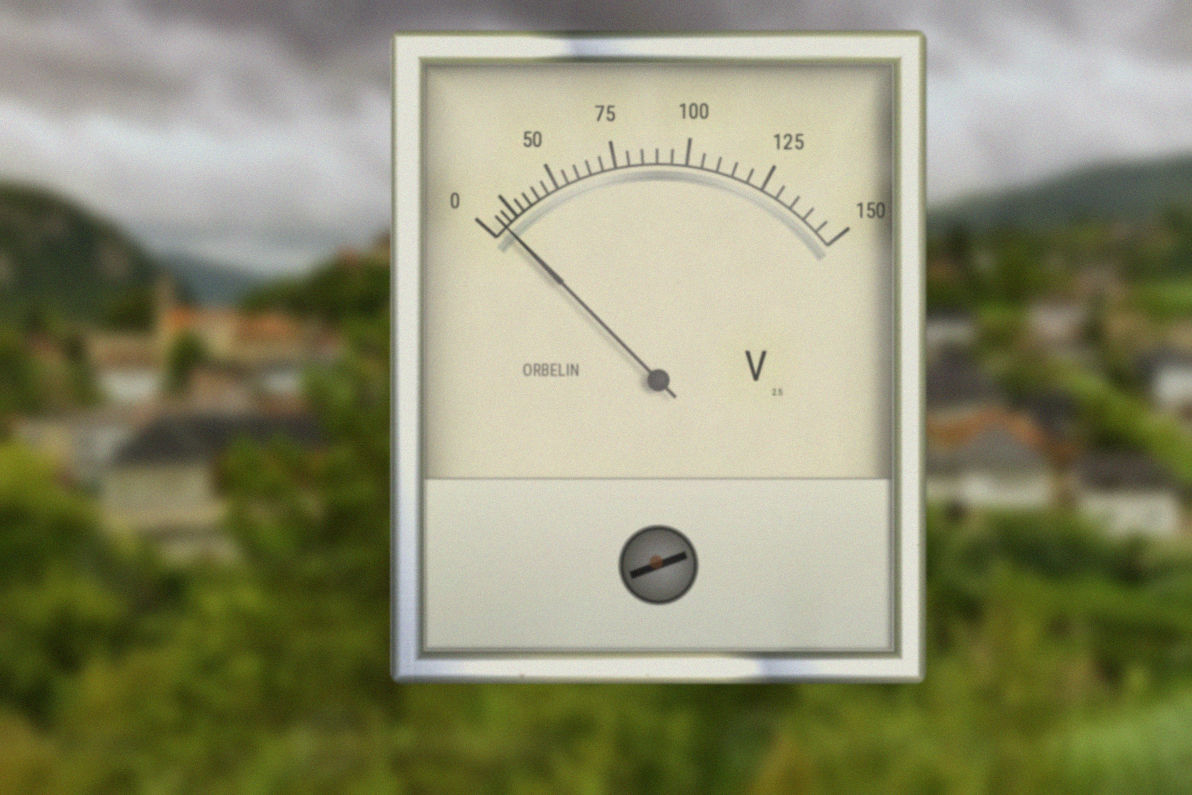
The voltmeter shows 15V
